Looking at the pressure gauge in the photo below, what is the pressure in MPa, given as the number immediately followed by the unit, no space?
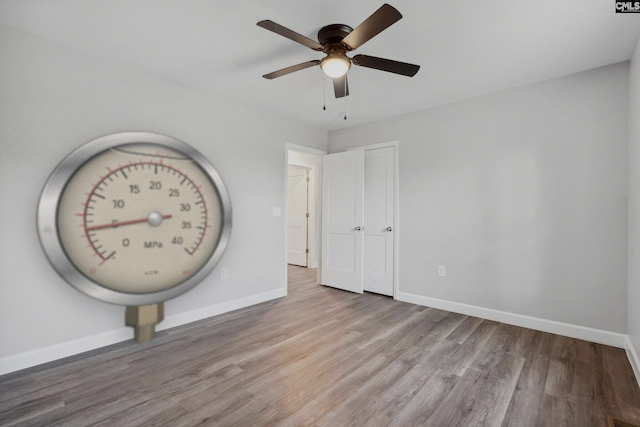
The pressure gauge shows 5MPa
